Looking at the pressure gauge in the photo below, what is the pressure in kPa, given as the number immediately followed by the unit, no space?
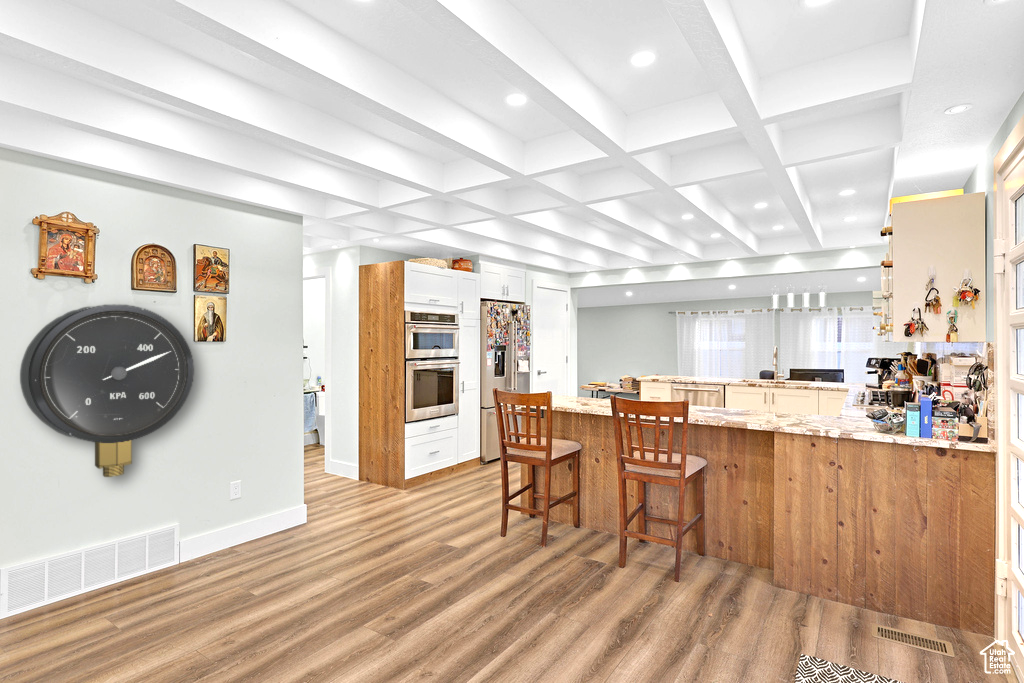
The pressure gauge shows 450kPa
